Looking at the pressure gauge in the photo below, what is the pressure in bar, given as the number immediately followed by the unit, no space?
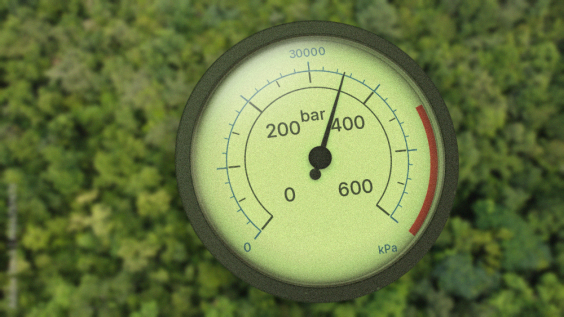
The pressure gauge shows 350bar
